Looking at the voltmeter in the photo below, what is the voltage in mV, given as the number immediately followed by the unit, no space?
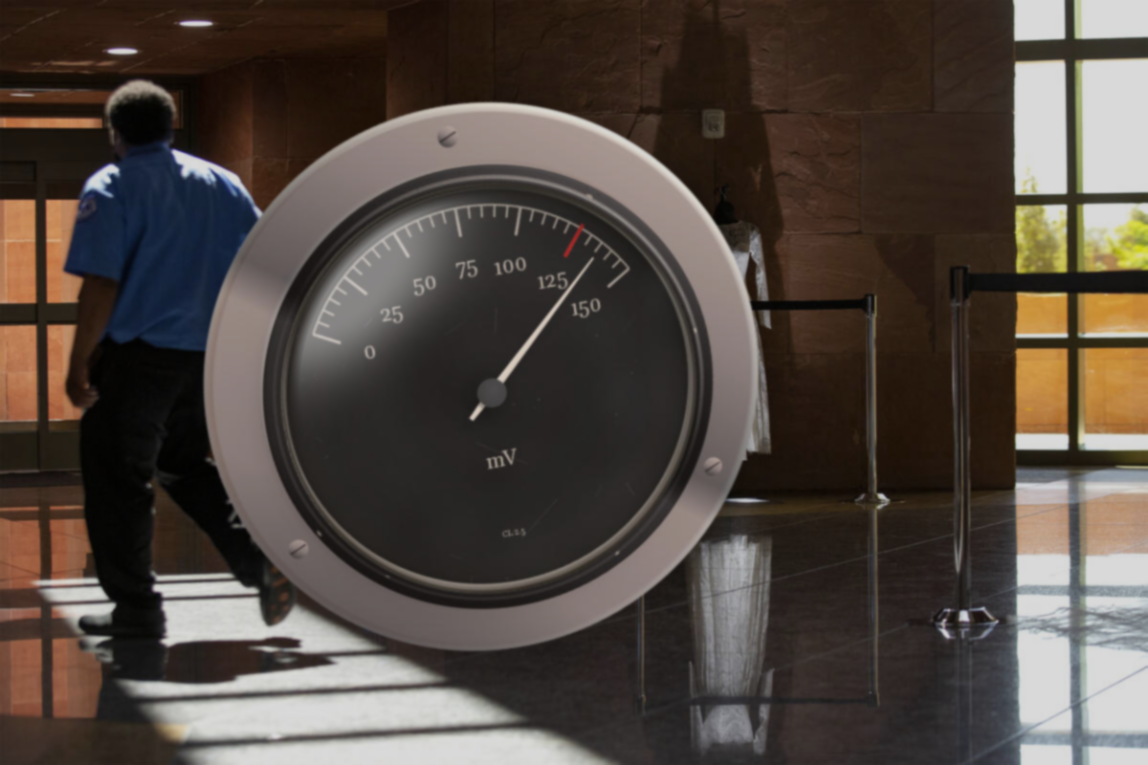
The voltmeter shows 135mV
